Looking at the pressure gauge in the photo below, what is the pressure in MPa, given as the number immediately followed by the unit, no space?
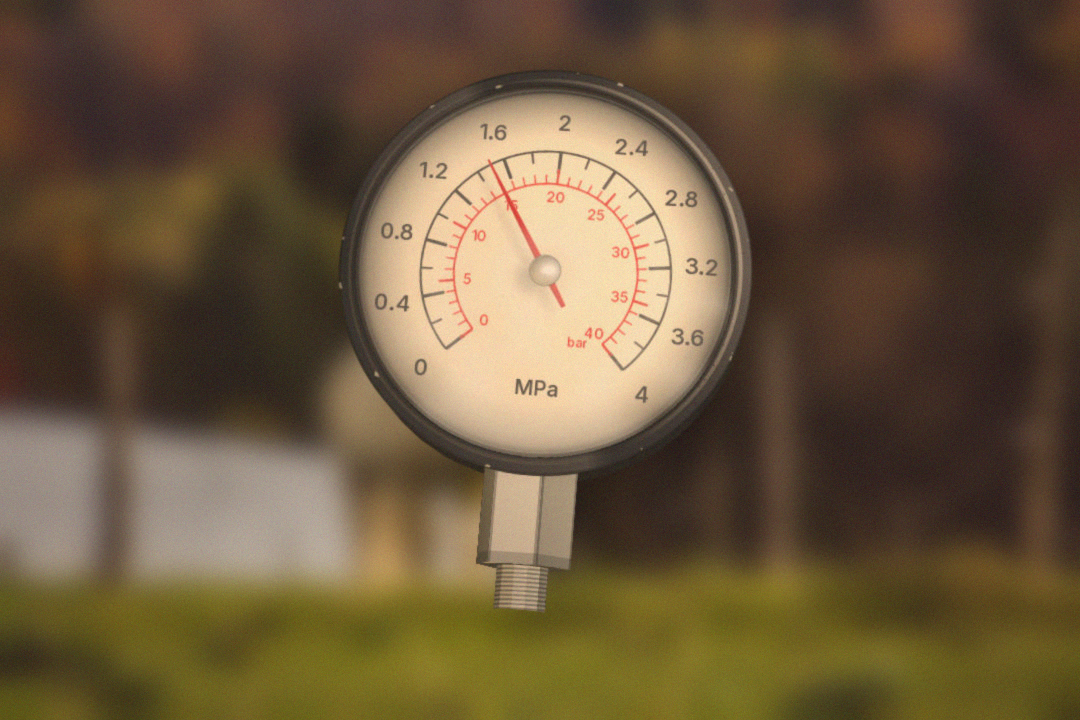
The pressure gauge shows 1.5MPa
